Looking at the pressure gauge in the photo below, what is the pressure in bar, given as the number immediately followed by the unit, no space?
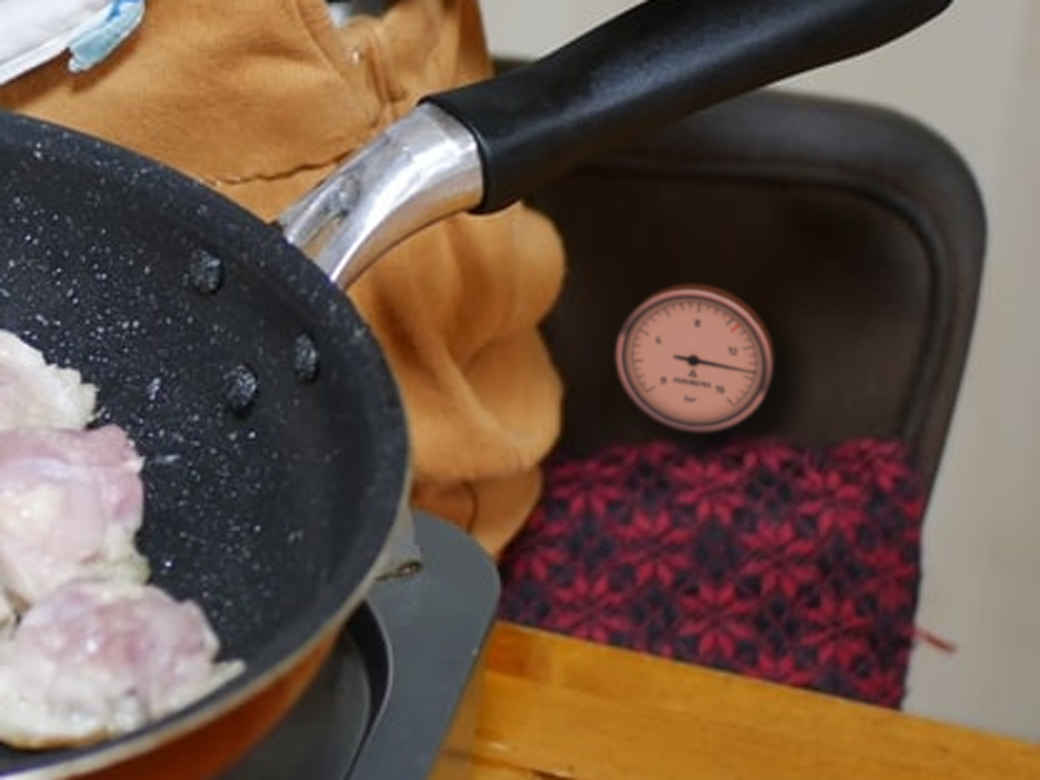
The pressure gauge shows 13.5bar
